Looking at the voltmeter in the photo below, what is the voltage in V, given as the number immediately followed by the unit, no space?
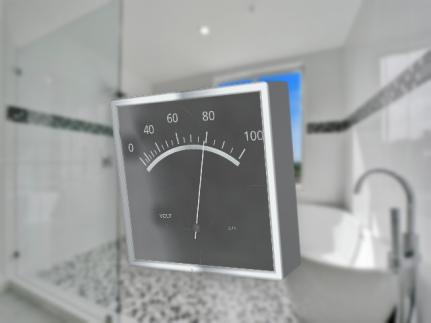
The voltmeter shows 80V
